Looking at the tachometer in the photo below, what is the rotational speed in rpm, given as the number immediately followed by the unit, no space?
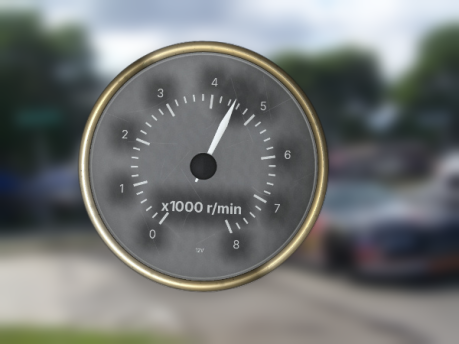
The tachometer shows 4500rpm
